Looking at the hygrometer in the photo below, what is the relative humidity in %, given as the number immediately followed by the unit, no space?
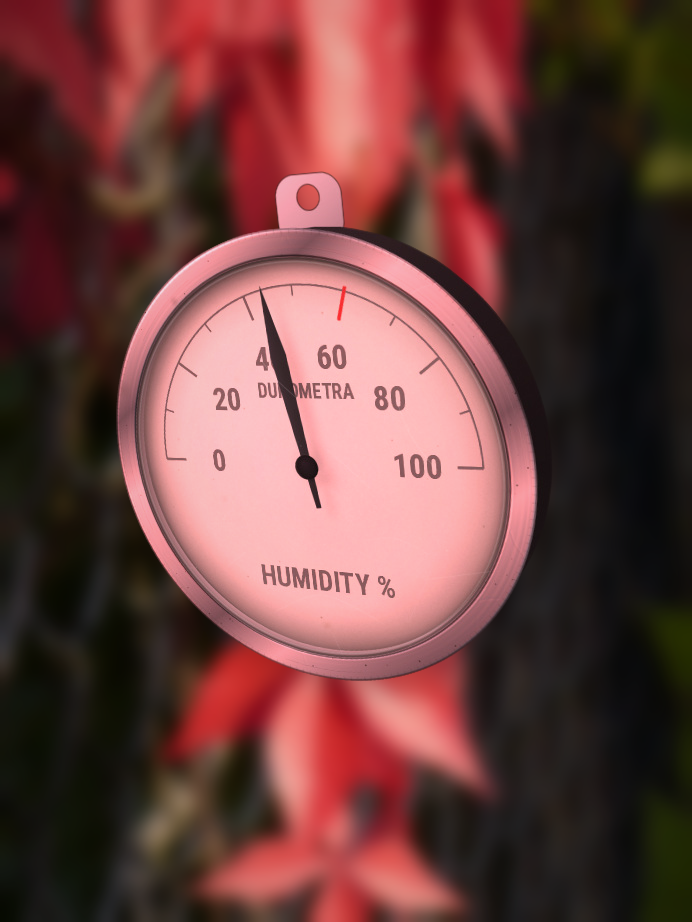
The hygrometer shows 45%
